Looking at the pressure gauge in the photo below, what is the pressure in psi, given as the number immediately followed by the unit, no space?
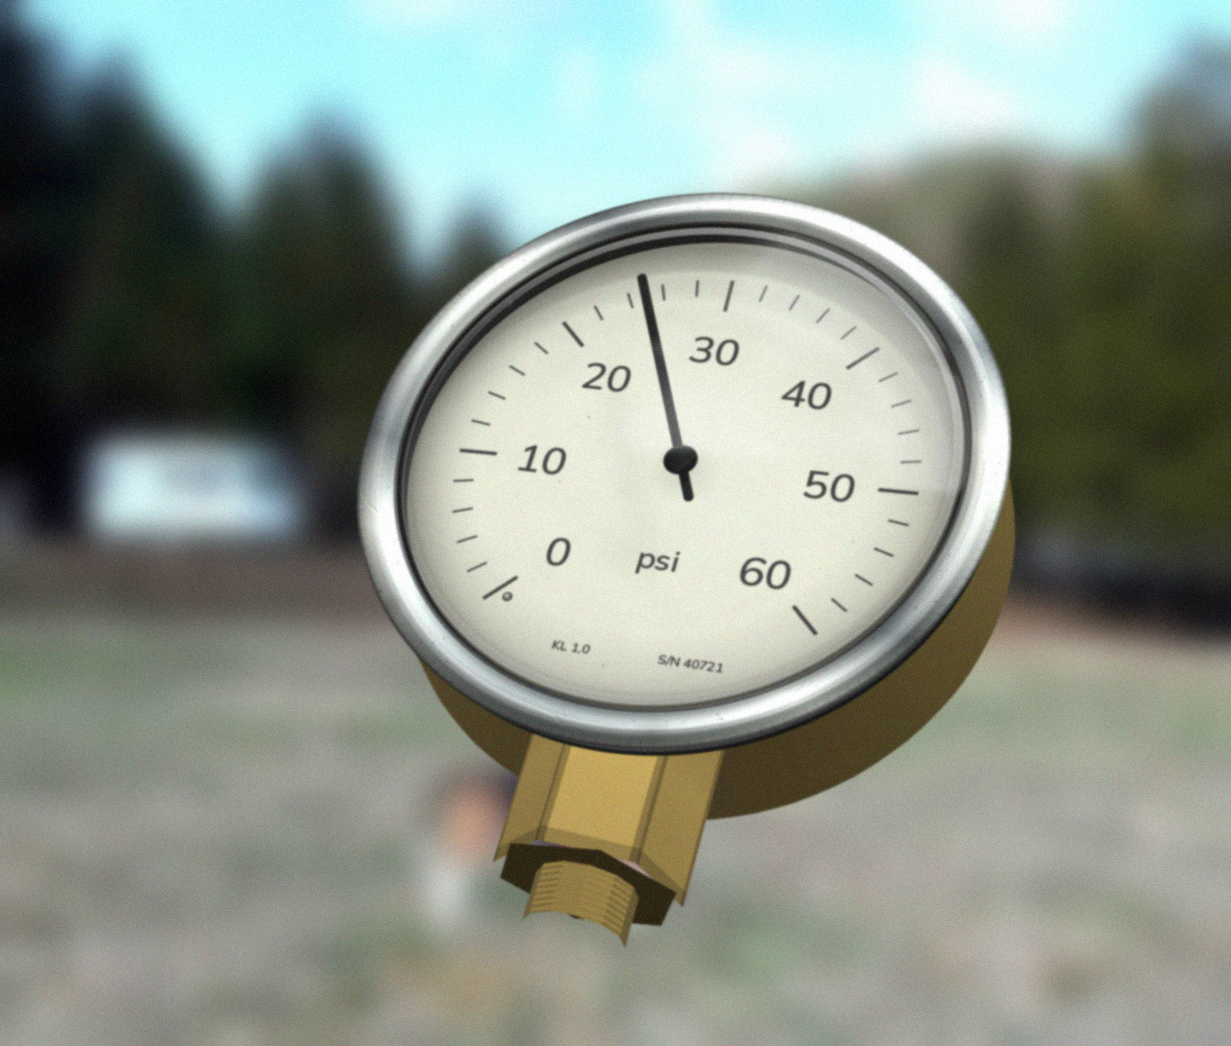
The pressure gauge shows 25psi
